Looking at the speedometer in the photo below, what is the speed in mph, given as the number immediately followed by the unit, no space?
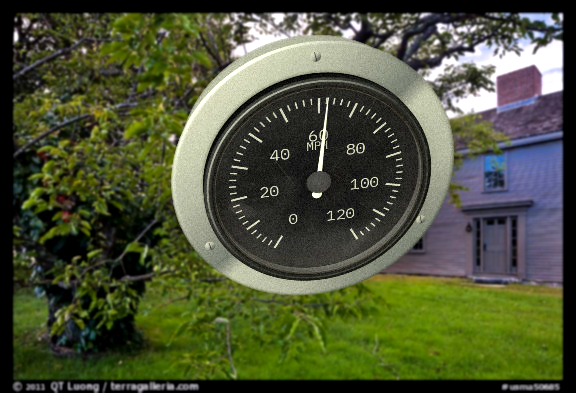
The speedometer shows 62mph
